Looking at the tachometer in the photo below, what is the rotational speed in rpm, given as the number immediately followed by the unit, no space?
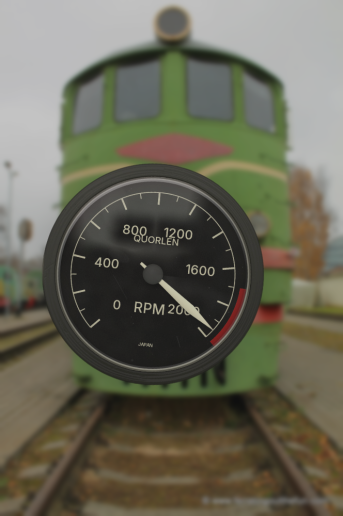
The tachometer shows 1950rpm
